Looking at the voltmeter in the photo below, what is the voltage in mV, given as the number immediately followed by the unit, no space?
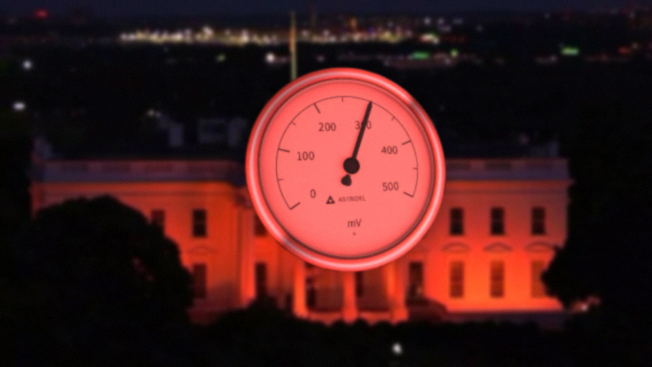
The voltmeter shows 300mV
